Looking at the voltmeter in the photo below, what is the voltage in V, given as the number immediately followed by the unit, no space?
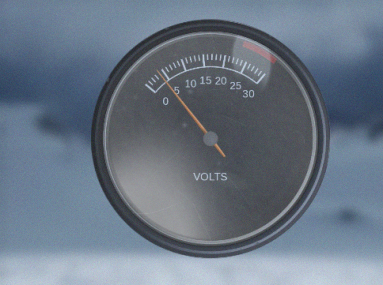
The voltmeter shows 4V
